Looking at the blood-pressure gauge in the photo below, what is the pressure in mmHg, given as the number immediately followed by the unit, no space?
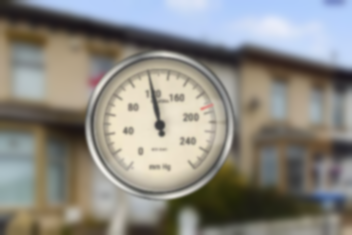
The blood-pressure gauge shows 120mmHg
